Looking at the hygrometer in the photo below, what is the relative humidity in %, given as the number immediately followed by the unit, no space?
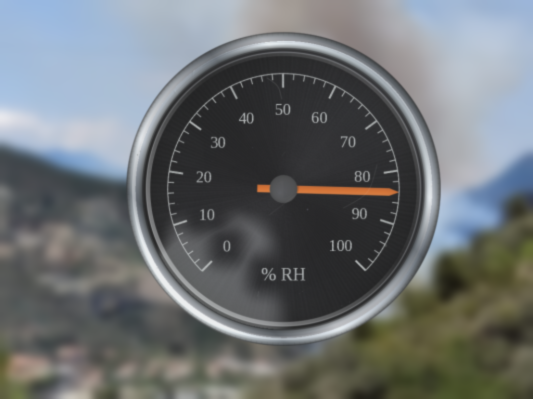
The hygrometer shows 84%
